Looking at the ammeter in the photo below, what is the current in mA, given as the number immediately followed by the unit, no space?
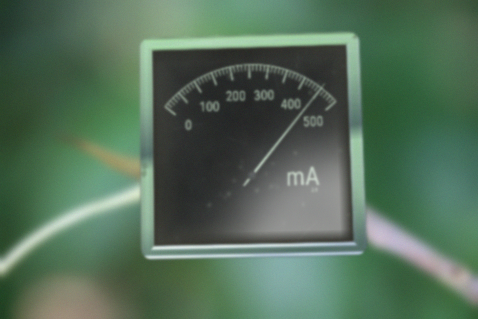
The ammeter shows 450mA
